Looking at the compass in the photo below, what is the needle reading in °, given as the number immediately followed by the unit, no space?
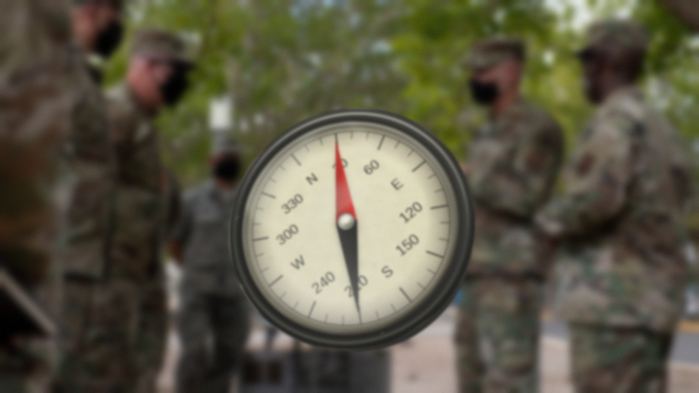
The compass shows 30°
